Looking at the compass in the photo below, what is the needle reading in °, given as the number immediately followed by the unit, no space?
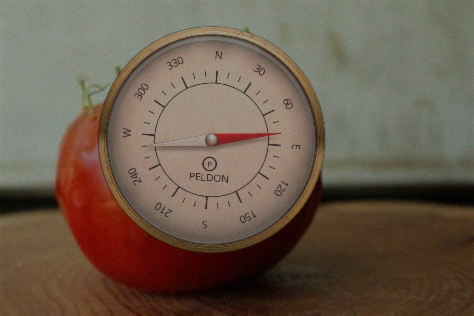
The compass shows 80°
